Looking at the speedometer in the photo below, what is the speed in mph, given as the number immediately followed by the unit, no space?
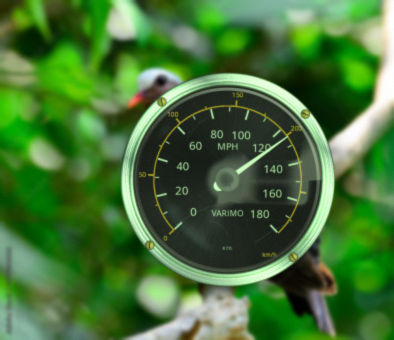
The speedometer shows 125mph
